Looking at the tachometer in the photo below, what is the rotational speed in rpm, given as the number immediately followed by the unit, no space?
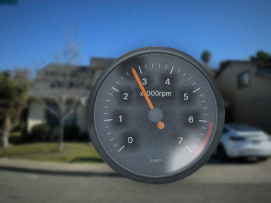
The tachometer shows 2800rpm
